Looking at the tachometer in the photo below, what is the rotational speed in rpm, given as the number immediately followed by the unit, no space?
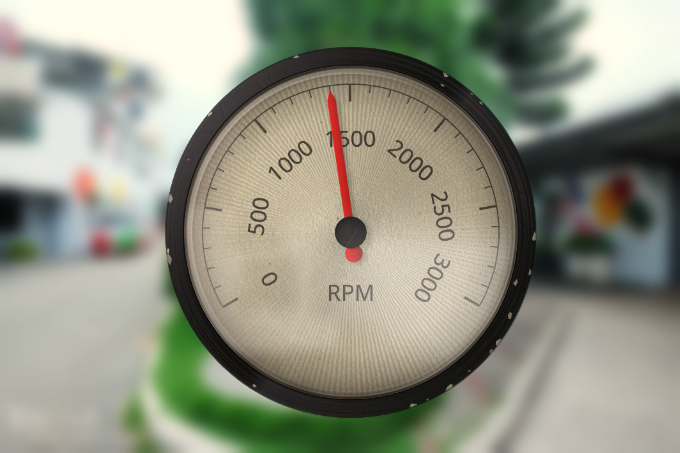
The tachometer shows 1400rpm
